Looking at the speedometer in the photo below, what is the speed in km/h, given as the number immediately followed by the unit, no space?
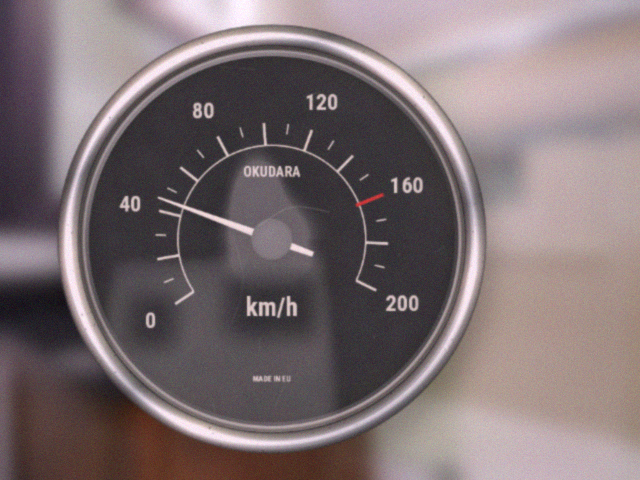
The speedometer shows 45km/h
